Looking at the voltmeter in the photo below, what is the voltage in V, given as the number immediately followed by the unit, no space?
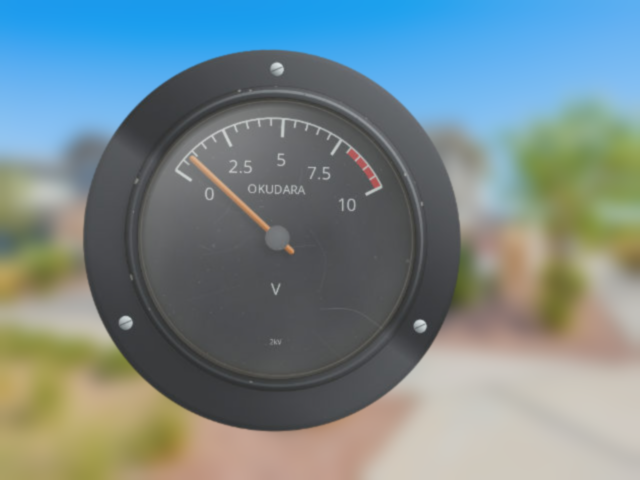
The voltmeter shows 0.75V
